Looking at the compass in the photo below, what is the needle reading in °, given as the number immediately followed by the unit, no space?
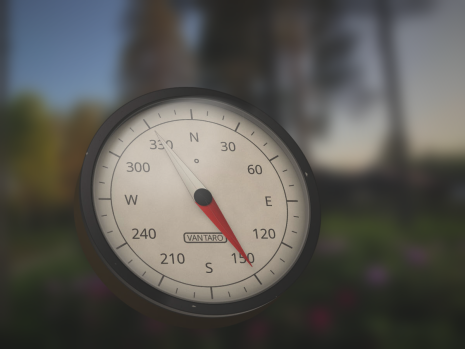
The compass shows 150°
